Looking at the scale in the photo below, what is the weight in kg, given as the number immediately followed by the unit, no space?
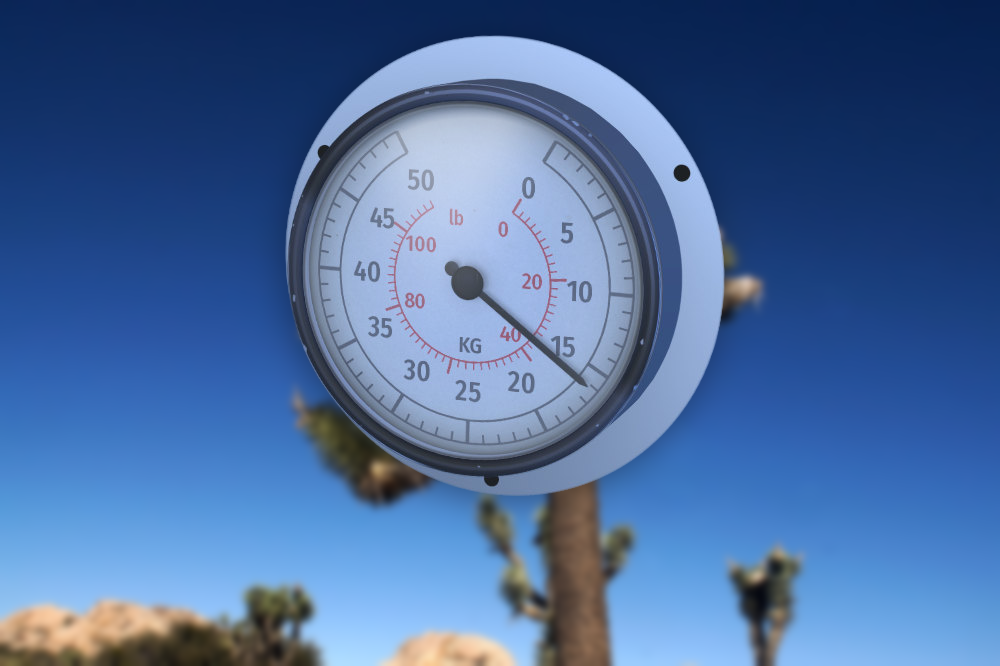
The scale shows 16kg
